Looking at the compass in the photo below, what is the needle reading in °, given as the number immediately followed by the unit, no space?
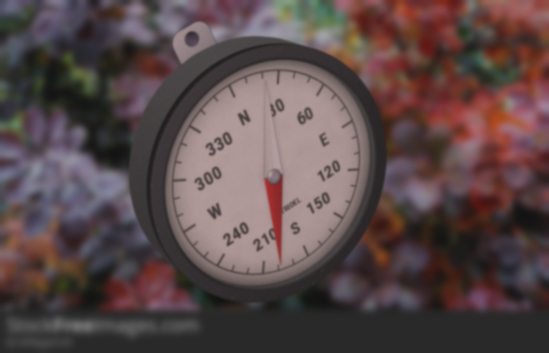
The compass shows 200°
